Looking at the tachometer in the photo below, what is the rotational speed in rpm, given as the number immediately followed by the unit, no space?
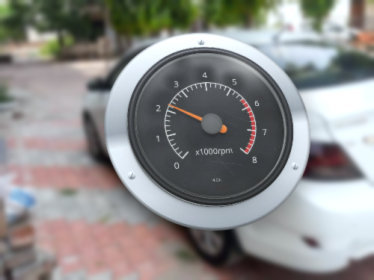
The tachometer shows 2200rpm
